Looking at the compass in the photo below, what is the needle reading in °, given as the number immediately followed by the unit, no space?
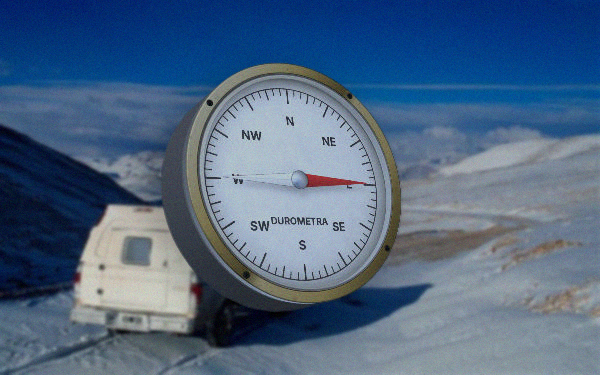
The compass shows 90°
